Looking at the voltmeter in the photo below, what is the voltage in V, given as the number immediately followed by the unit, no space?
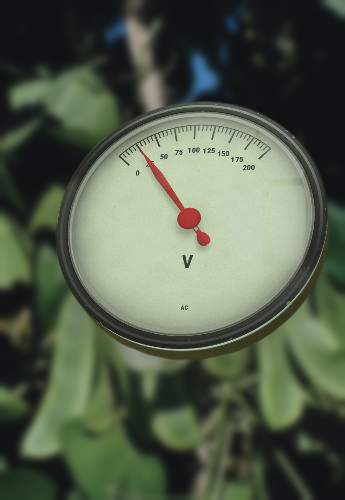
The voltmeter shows 25V
